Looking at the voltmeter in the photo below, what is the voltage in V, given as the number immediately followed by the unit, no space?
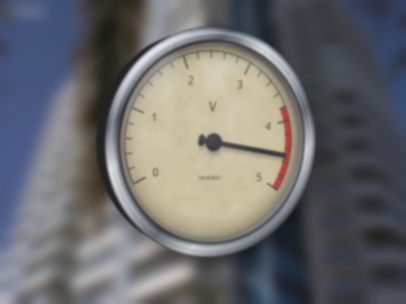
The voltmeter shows 4.5V
